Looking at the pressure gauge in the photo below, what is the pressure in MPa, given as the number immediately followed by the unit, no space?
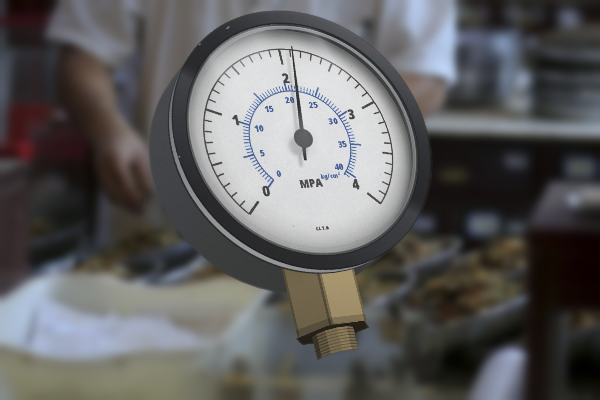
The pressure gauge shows 2.1MPa
